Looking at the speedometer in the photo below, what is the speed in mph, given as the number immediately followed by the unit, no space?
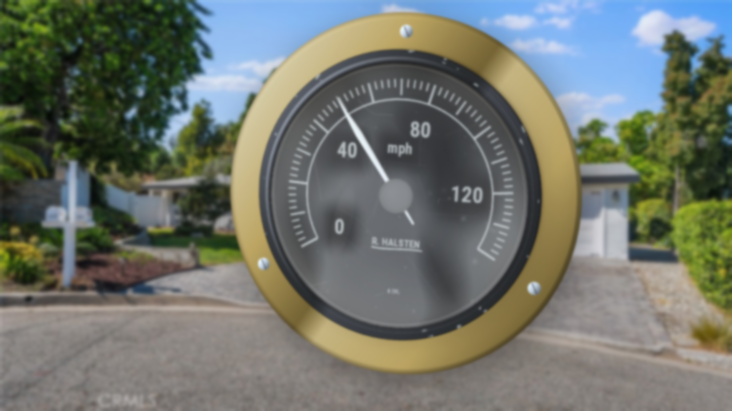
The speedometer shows 50mph
